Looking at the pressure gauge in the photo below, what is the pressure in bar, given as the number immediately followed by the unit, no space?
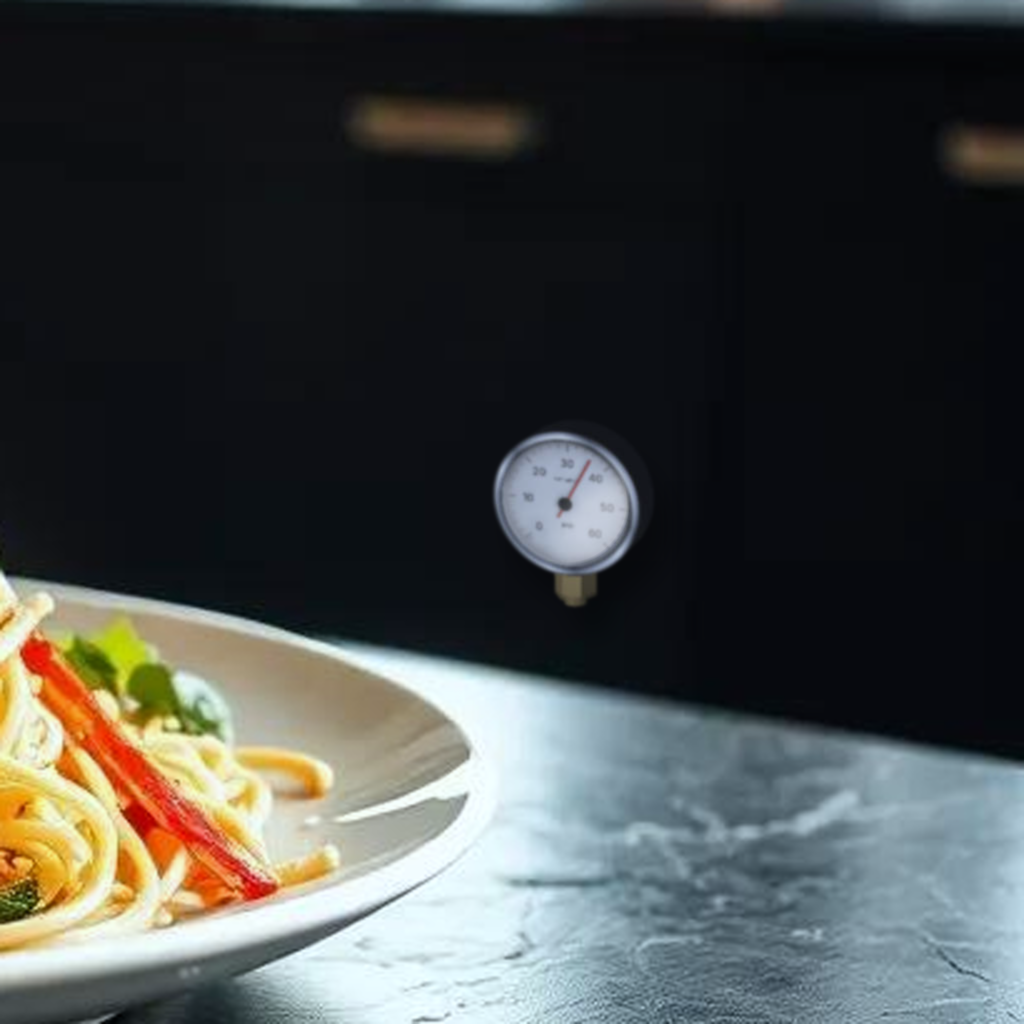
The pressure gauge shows 36bar
